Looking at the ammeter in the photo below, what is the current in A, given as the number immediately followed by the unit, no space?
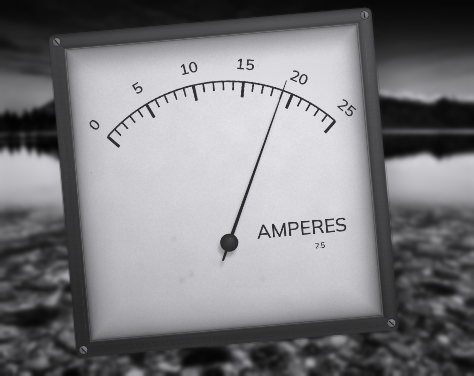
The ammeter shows 19A
